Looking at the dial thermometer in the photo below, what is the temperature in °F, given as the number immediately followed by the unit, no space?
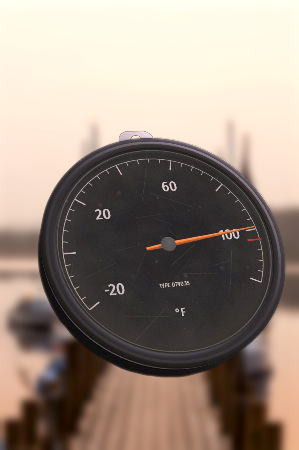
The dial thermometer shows 100°F
